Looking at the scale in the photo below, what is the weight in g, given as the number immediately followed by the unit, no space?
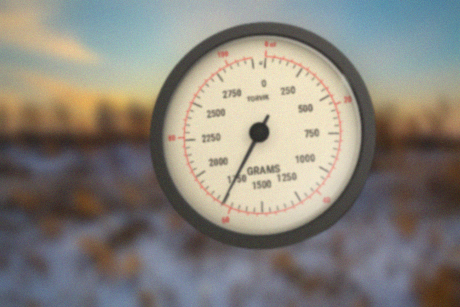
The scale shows 1750g
